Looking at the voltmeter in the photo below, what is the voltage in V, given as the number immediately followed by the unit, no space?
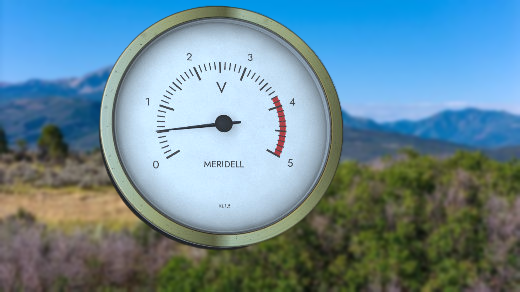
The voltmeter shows 0.5V
